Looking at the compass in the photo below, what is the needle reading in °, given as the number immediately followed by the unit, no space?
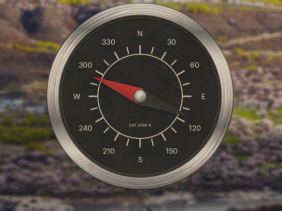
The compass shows 292.5°
